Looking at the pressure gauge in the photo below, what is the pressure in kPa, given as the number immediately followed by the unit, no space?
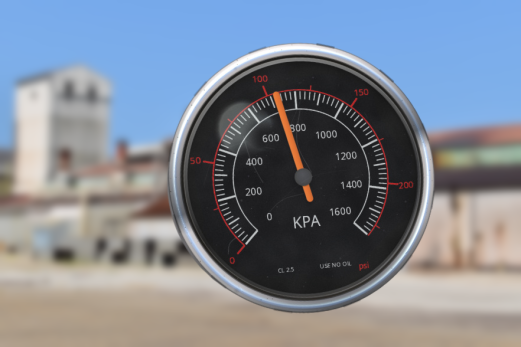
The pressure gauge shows 720kPa
